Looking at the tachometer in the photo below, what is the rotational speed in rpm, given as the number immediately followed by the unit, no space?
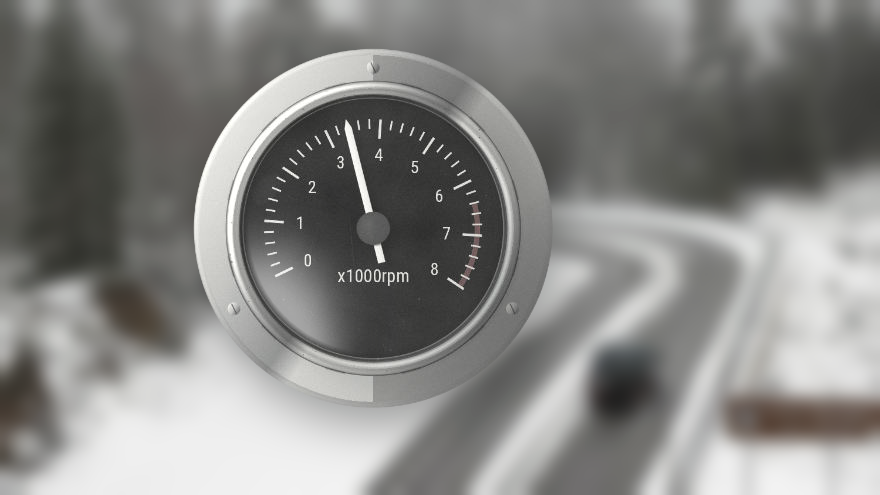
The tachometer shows 3400rpm
